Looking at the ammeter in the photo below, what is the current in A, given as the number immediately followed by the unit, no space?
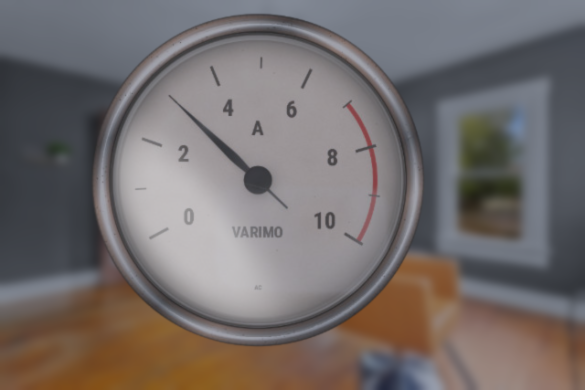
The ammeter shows 3A
